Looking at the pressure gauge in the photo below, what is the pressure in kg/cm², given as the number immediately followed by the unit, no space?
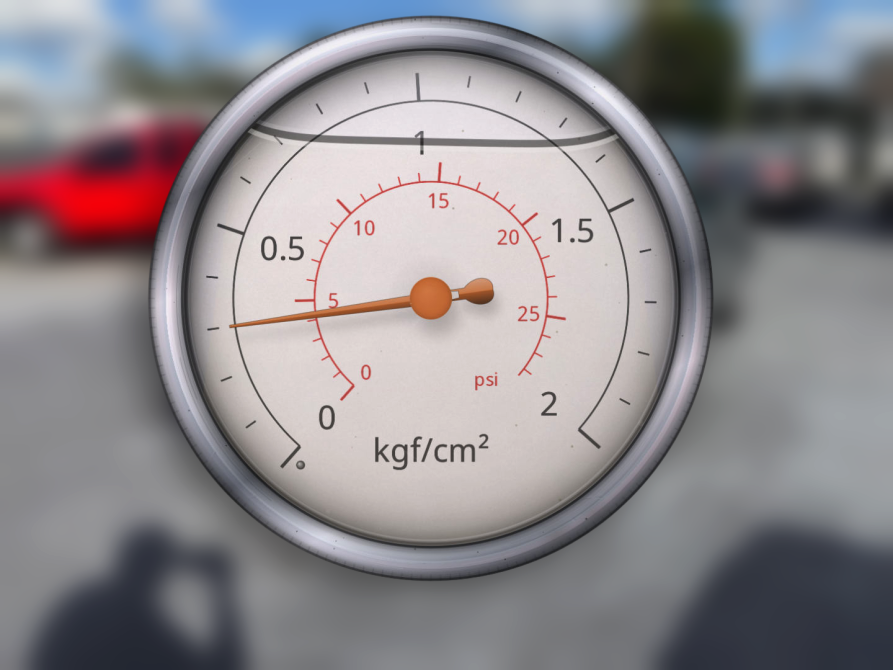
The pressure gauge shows 0.3kg/cm²
